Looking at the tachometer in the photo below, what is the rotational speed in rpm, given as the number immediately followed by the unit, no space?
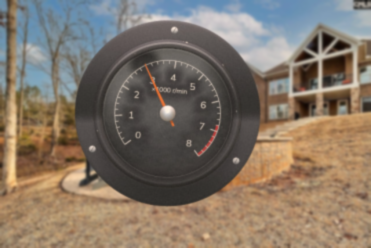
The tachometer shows 3000rpm
